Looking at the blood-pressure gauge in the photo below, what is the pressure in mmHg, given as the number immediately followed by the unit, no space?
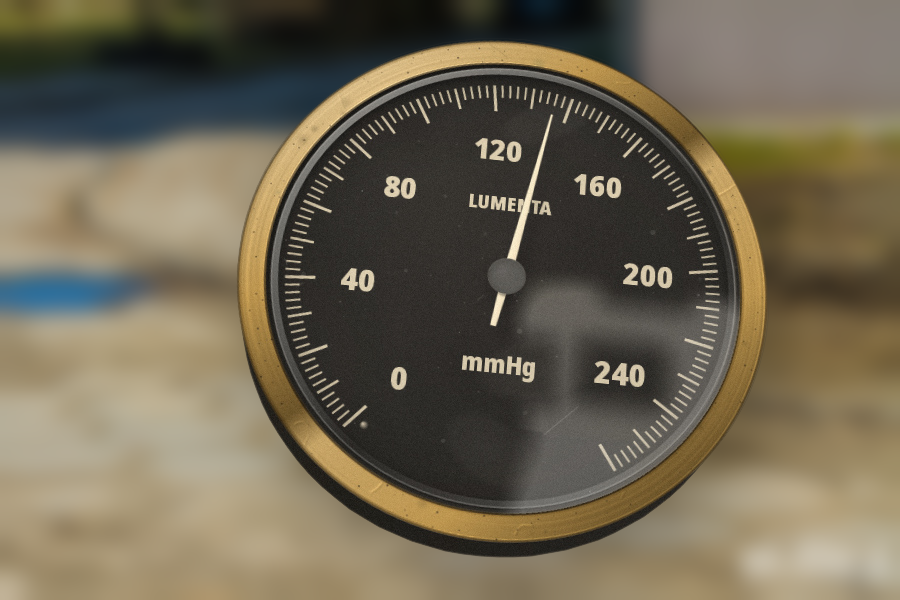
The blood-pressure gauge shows 136mmHg
